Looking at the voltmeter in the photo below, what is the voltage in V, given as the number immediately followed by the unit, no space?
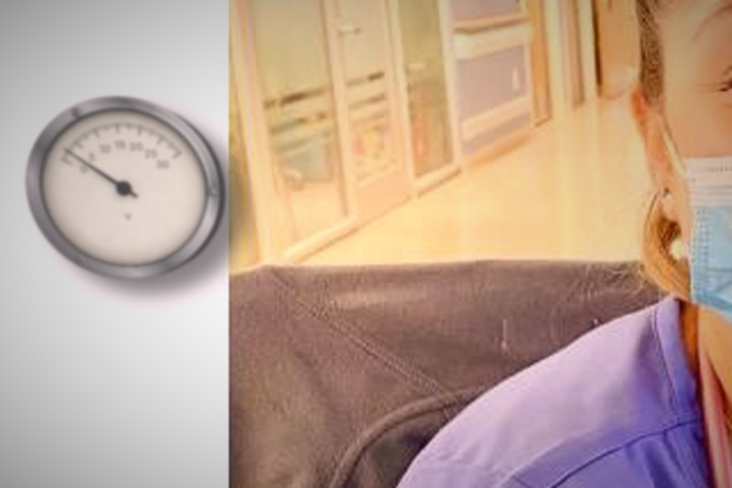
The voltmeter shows 2.5V
